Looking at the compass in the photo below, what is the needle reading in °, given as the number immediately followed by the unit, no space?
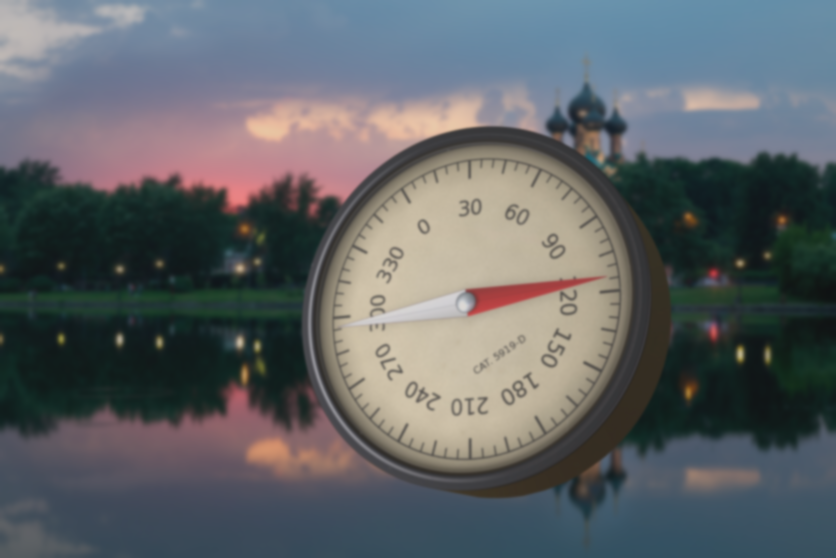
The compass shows 115°
